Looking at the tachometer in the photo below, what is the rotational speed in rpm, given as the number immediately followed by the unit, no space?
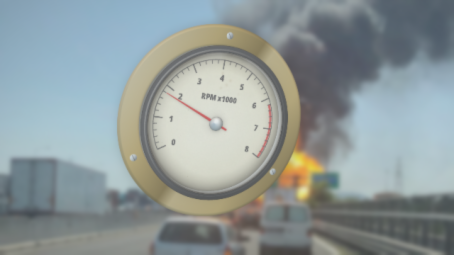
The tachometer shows 1800rpm
